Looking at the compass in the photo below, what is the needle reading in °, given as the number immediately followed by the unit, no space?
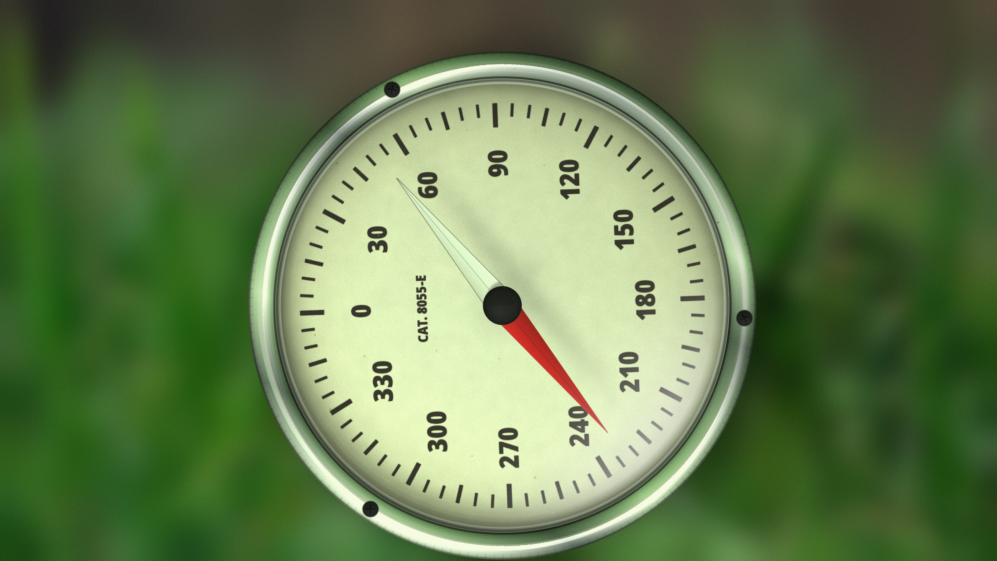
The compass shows 232.5°
